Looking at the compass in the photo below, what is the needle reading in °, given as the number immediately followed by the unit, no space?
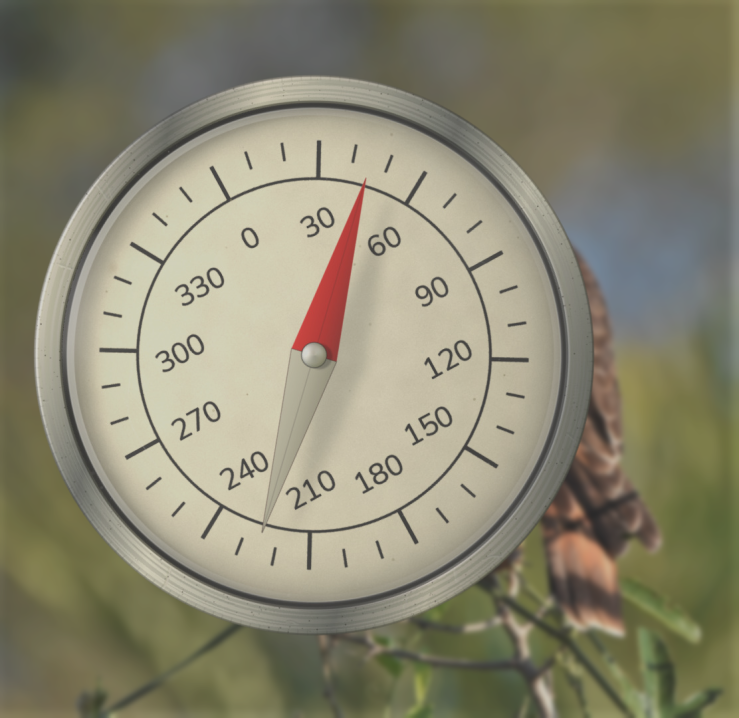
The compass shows 45°
